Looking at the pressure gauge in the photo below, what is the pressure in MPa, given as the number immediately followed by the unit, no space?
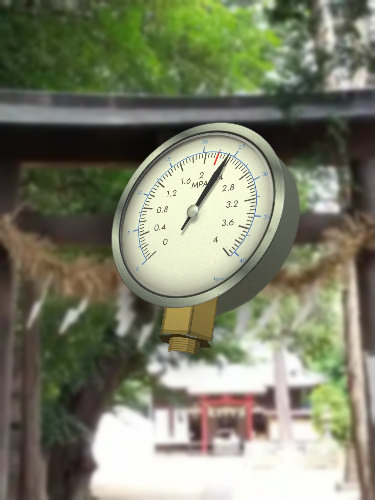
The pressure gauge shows 2.4MPa
